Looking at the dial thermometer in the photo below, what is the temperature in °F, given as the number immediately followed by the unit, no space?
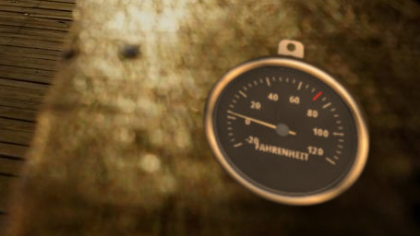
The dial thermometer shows 4°F
